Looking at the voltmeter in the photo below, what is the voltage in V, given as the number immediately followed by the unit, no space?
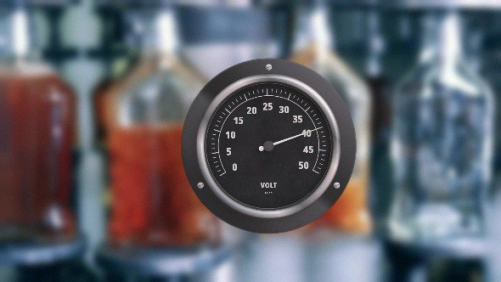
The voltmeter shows 40V
